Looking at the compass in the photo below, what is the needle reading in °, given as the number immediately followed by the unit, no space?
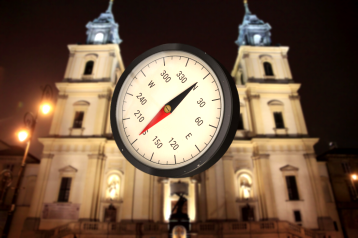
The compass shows 180°
